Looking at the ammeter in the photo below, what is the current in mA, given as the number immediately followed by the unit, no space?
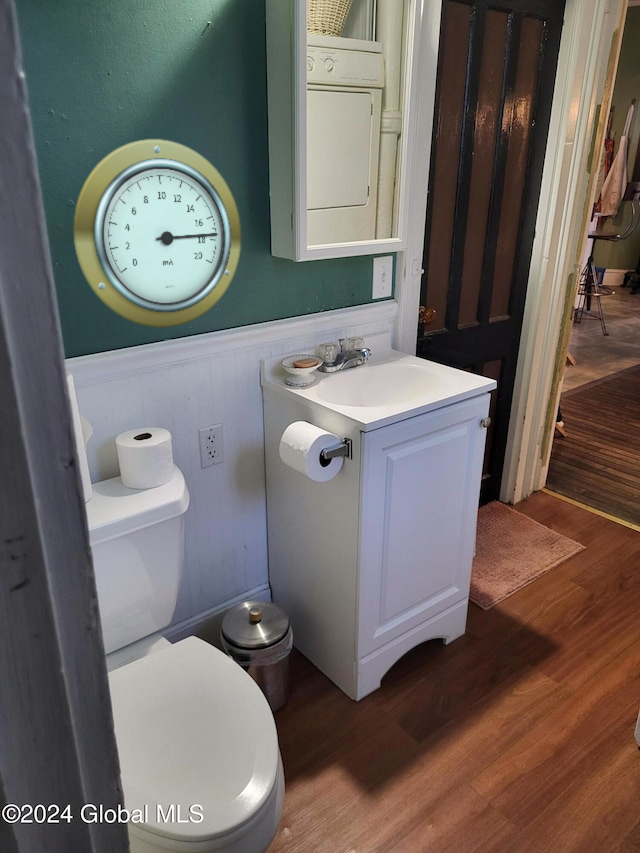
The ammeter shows 17.5mA
